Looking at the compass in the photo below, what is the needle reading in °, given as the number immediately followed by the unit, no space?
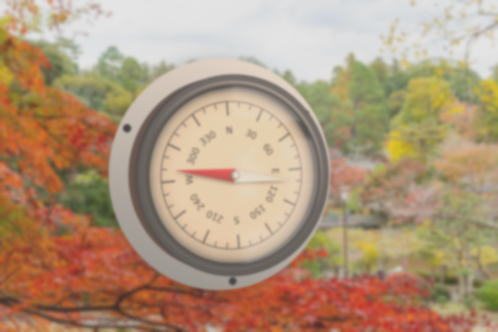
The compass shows 280°
